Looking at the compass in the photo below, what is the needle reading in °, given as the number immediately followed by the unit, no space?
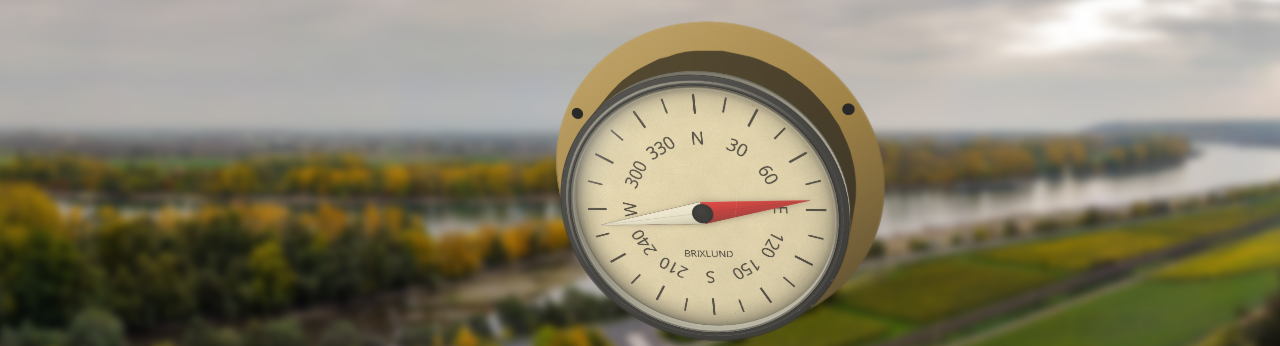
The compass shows 82.5°
